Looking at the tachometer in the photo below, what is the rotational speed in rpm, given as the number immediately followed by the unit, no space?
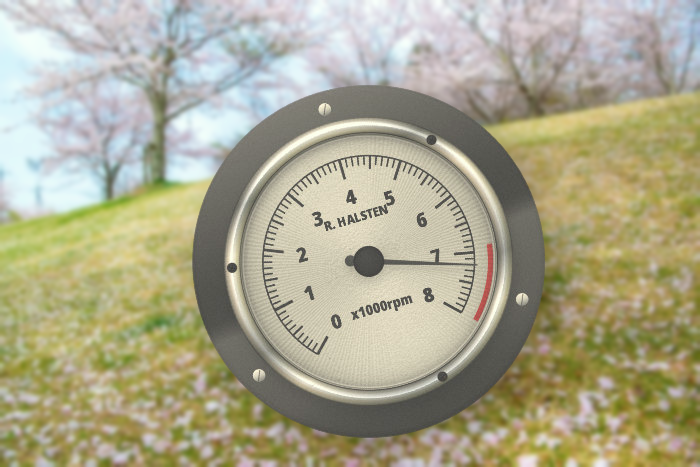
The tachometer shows 7200rpm
